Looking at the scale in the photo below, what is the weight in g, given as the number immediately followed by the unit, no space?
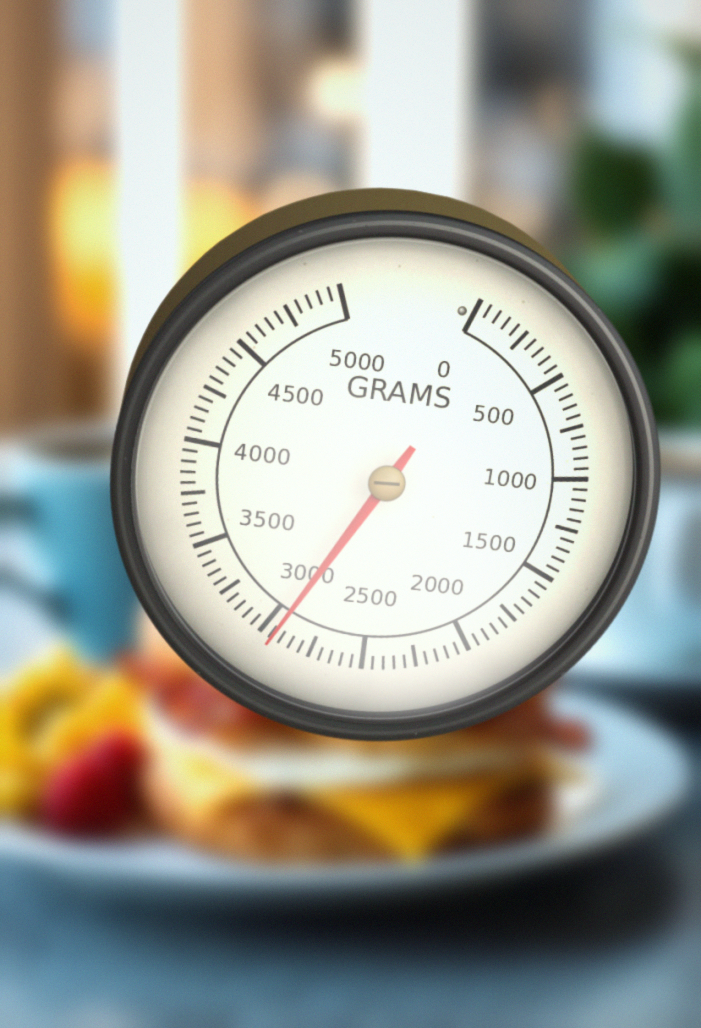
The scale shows 2950g
